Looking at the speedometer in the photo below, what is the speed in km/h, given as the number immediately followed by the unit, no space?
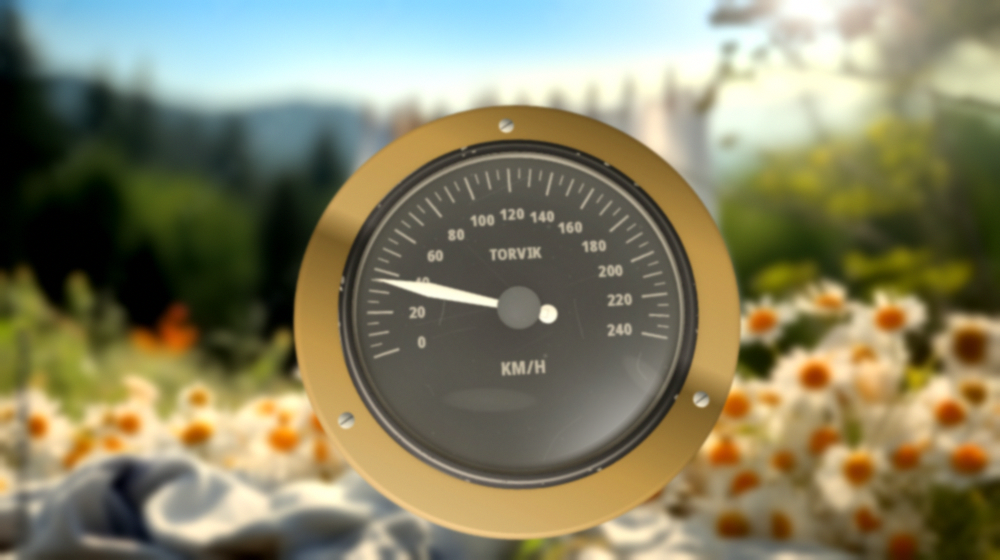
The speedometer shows 35km/h
